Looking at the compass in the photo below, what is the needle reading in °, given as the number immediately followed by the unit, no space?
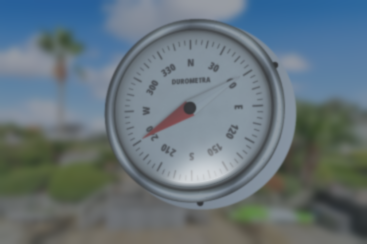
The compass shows 240°
